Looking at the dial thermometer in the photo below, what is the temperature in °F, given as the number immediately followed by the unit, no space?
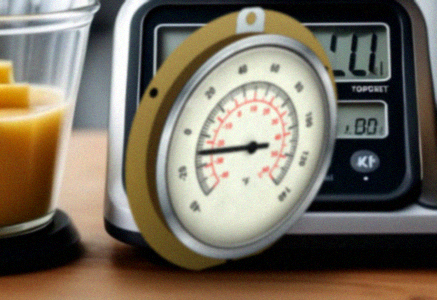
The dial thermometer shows -10°F
